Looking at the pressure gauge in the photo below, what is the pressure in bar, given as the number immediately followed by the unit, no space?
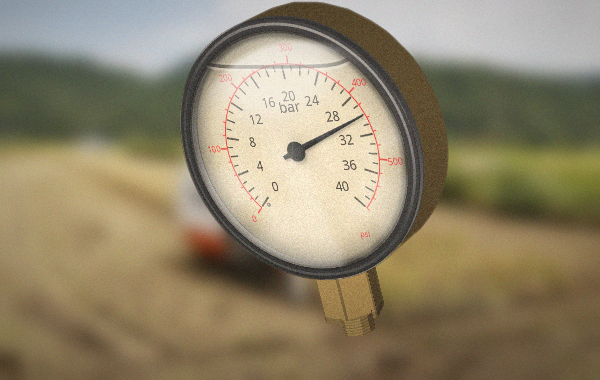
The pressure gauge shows 30bar
